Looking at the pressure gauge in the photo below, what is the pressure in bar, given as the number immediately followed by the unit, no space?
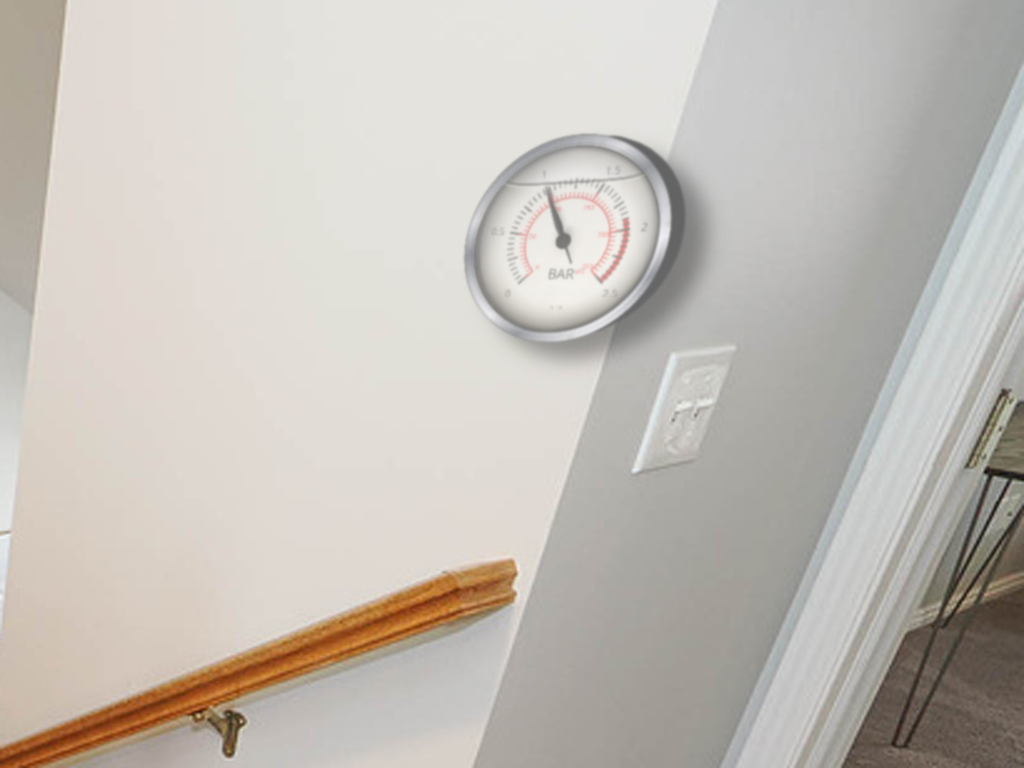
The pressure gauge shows 1bar
